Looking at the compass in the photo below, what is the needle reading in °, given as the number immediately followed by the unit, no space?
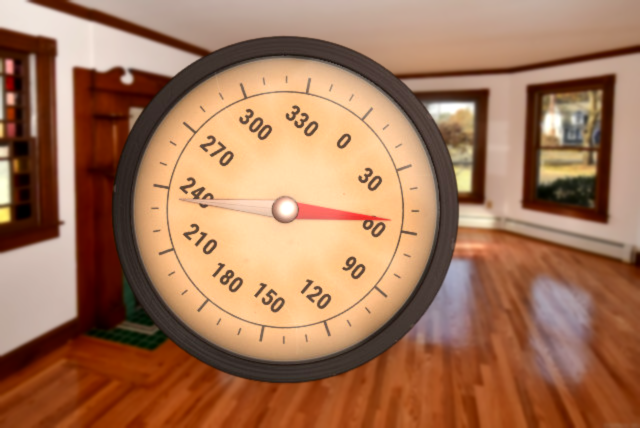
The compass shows 55°
